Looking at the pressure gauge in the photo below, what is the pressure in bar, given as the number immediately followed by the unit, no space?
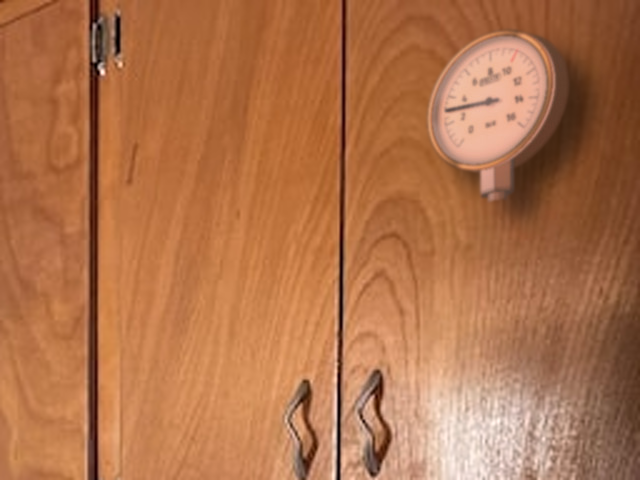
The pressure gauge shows 3bar
